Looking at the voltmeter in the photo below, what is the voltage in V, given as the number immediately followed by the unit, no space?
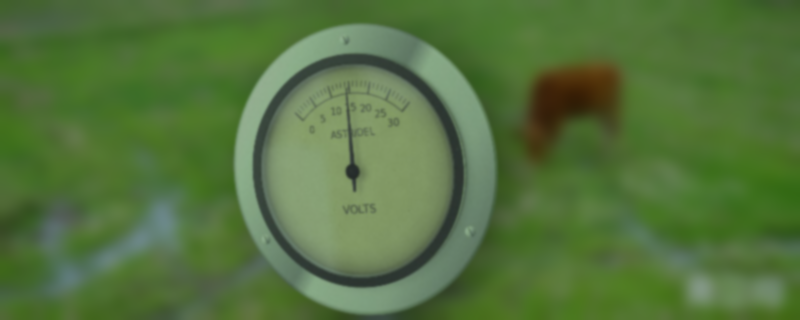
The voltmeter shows 15V
